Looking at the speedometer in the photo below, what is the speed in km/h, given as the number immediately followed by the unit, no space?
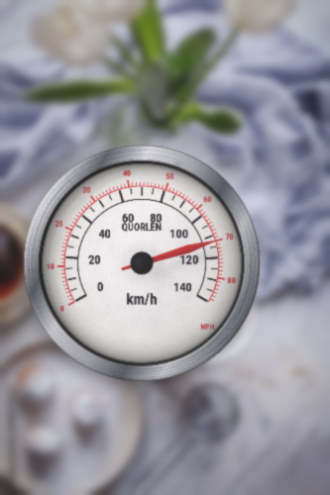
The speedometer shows 112.5km/h
